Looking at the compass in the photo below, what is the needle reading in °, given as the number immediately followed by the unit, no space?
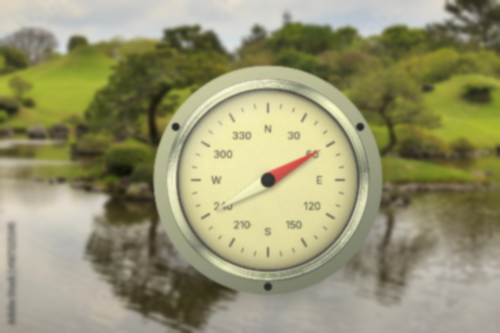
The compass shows 60°
